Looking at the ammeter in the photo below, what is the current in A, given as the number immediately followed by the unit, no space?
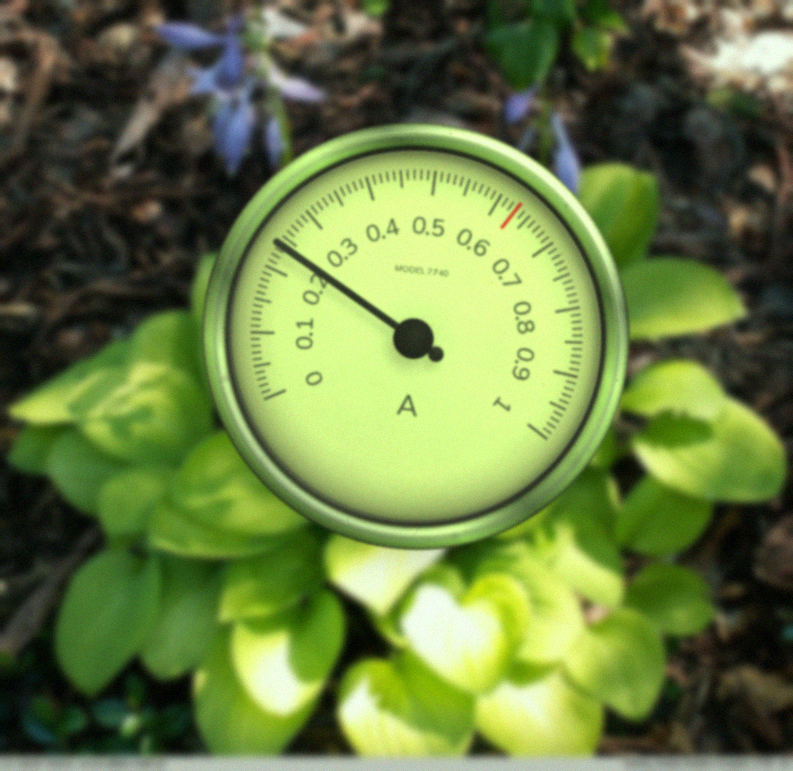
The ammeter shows 0.24A
